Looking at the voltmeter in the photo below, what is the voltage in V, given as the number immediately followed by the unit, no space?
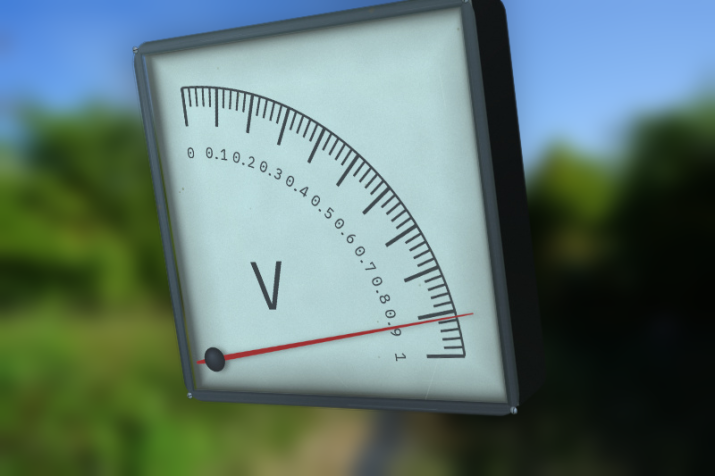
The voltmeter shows 0.91V
